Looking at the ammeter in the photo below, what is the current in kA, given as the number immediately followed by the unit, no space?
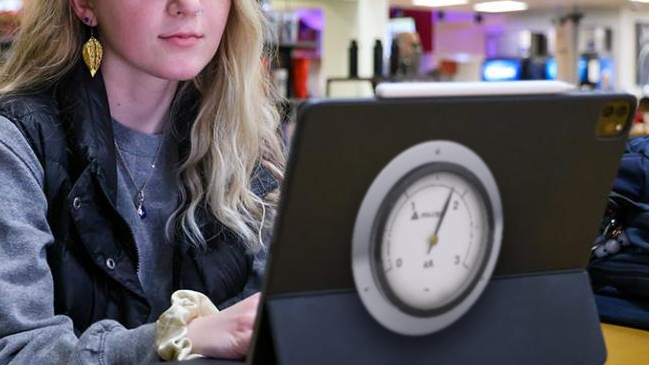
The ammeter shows 1.75kA
